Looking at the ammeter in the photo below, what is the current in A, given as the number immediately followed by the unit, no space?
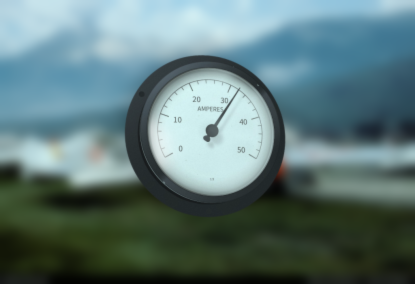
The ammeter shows 32A
